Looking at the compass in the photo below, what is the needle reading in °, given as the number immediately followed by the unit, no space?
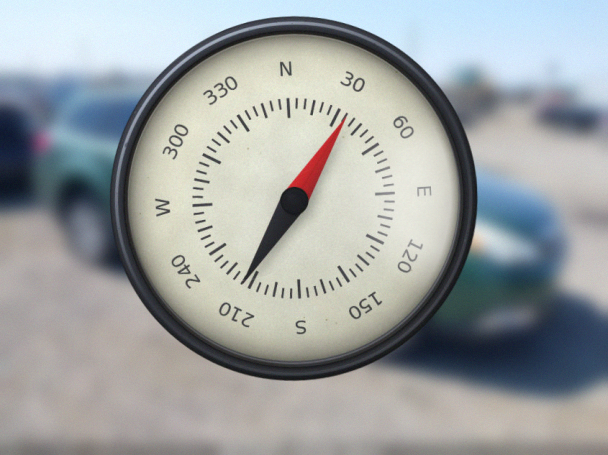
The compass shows 35°
